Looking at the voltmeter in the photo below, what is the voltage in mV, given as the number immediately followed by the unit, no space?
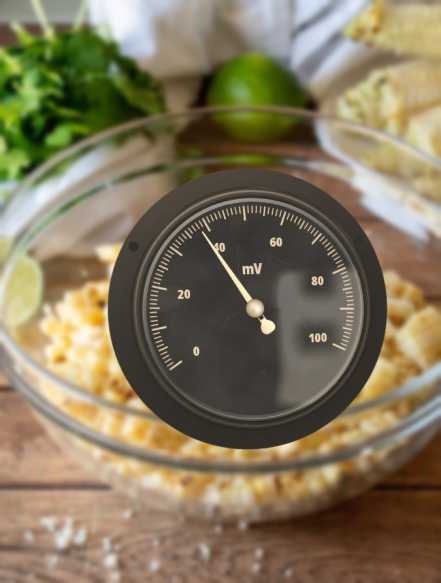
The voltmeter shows 38mV
